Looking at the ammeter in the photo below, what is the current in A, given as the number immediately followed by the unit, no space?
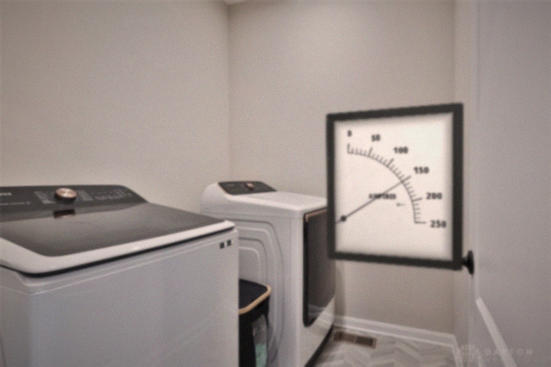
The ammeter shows 150A
